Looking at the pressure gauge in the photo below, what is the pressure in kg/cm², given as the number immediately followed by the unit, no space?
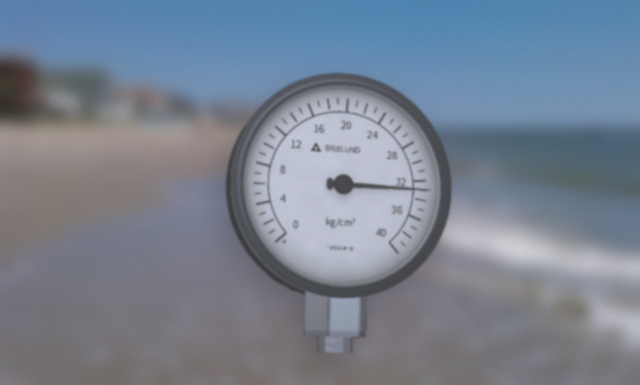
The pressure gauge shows 33kg/cm²
